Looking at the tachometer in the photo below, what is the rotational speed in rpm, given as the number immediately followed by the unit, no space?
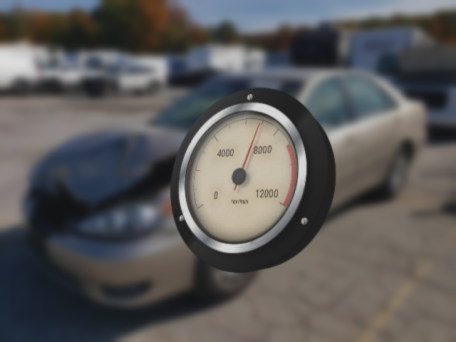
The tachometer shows 7000rpm
